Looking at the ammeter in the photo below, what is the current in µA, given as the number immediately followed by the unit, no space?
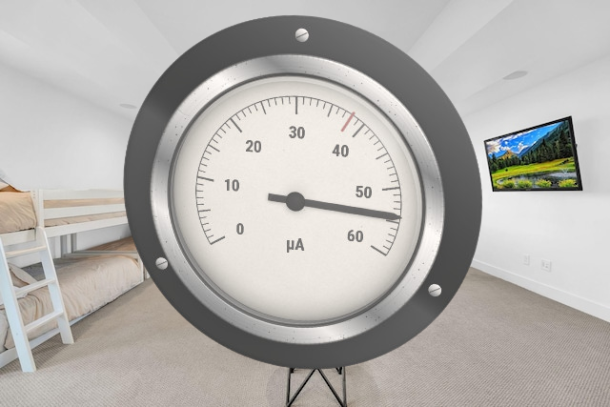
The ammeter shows 54µA
